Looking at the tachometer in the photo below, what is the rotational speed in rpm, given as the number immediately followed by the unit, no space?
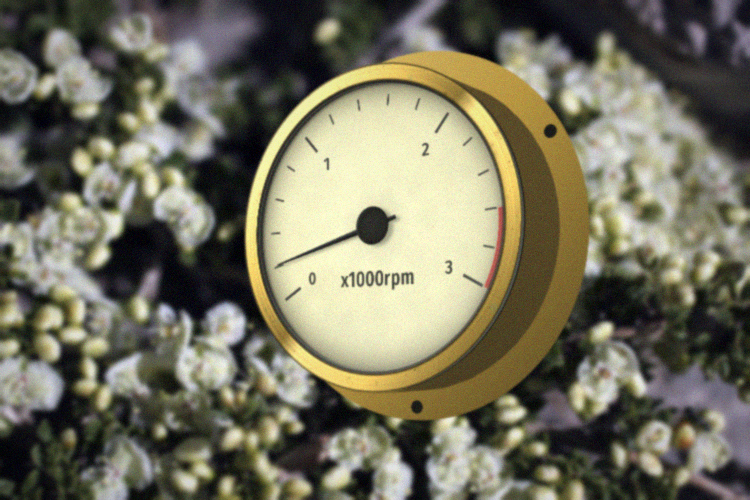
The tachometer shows 200rpm
